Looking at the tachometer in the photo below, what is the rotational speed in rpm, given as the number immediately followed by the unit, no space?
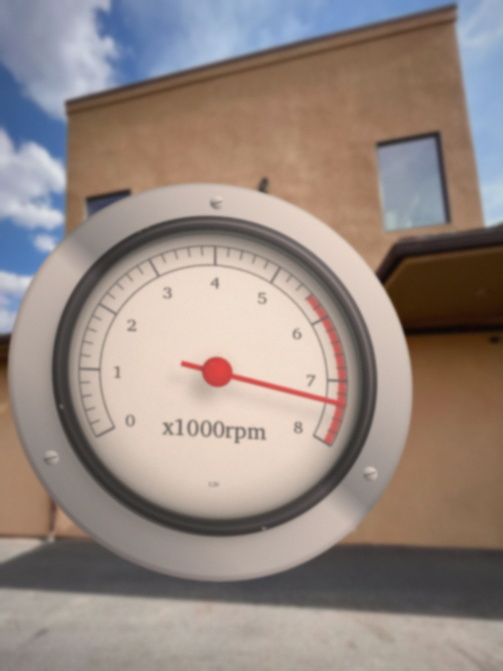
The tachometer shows 7400rpm
